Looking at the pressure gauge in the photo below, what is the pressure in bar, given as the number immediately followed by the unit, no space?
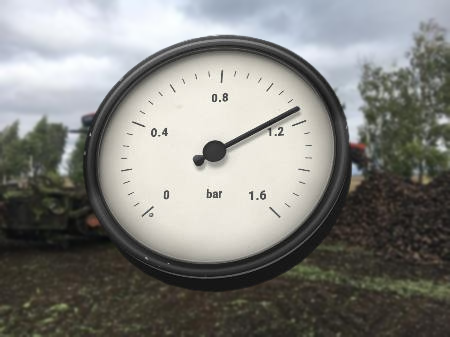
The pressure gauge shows 1.15bar
